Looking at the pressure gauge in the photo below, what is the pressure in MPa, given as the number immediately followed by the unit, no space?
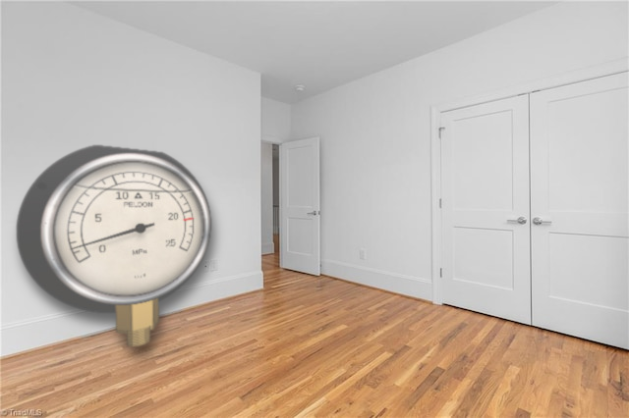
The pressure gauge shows 1.5MPa
